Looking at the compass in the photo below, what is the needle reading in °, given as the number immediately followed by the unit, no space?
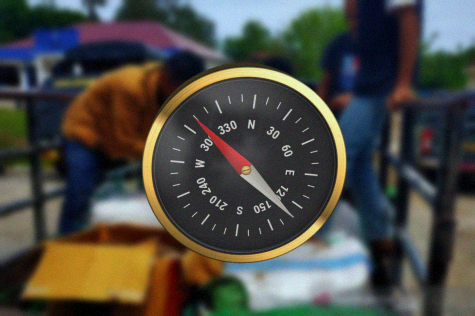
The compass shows 310°
